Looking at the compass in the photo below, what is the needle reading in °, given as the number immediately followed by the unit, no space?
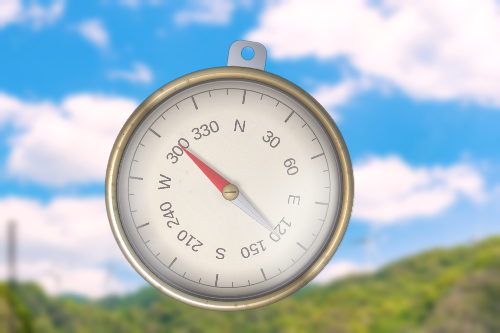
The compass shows 305°
